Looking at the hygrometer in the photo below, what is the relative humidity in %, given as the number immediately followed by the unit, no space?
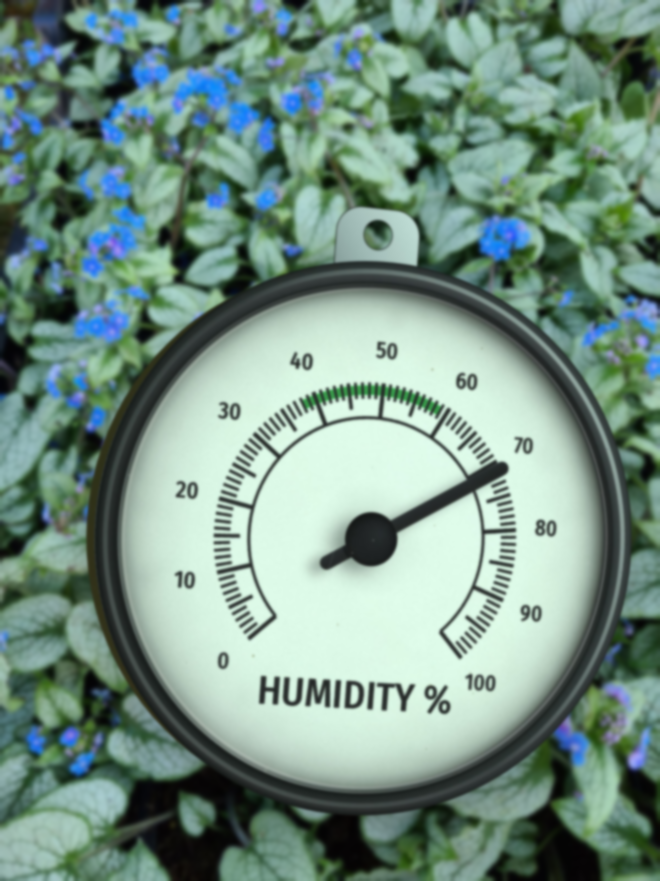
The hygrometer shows 71%
